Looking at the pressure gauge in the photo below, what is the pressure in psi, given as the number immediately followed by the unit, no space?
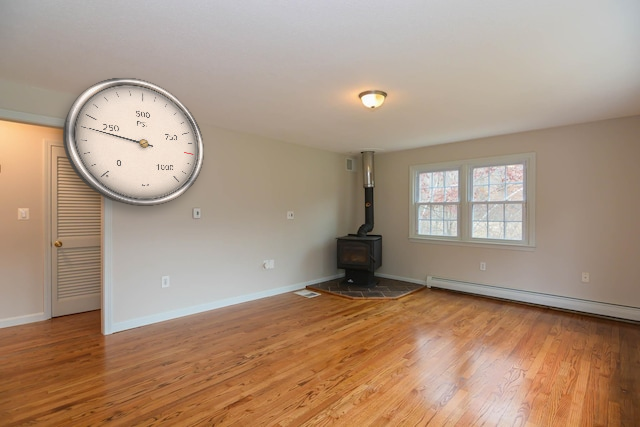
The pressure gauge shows 200psi
